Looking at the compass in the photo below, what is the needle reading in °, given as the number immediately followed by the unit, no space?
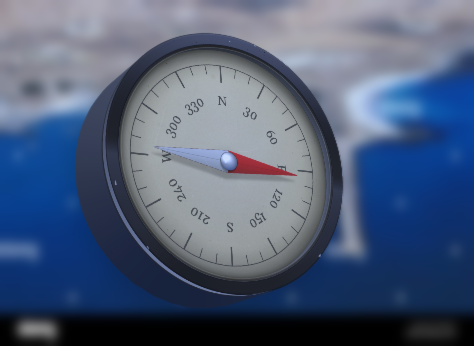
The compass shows 95°
